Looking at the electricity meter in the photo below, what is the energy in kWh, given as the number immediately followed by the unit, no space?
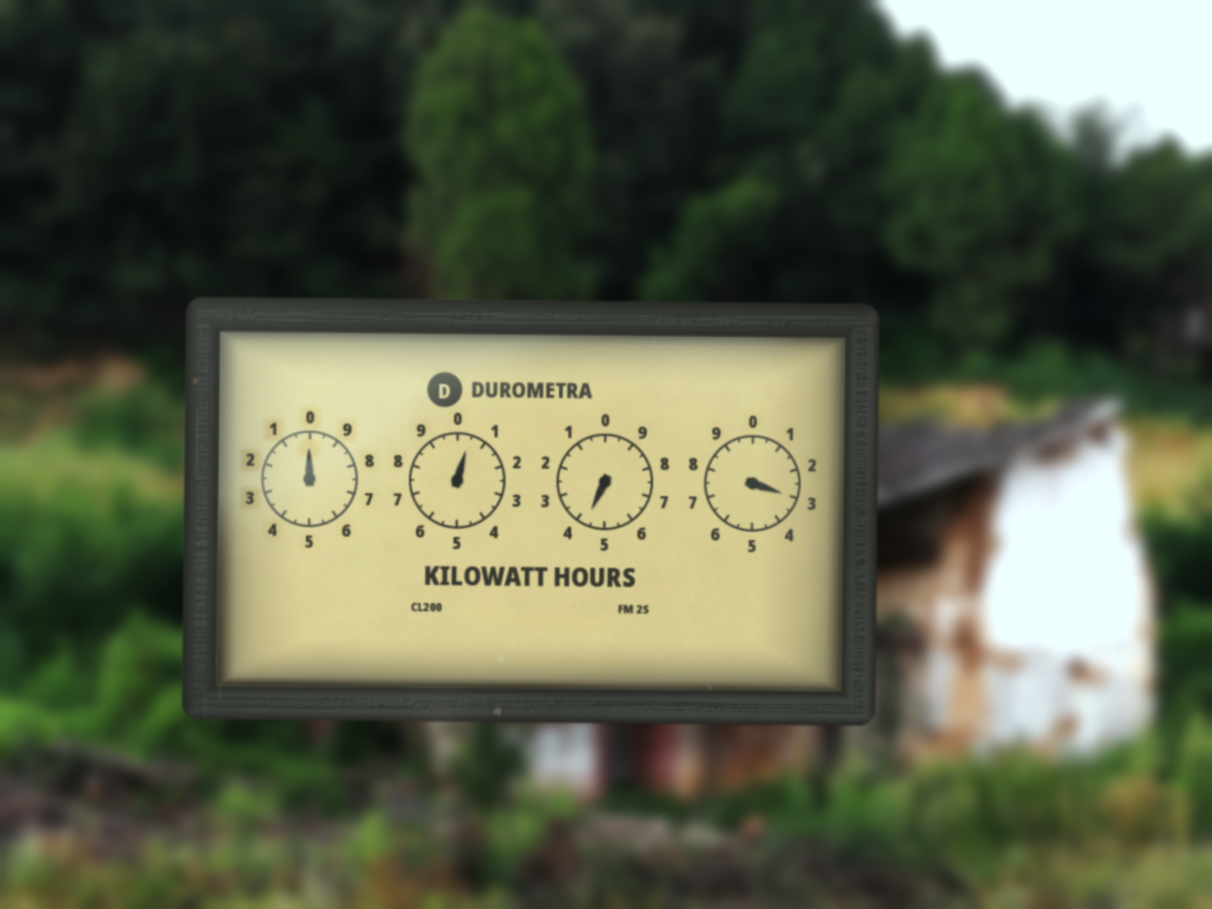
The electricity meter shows 43kWh
